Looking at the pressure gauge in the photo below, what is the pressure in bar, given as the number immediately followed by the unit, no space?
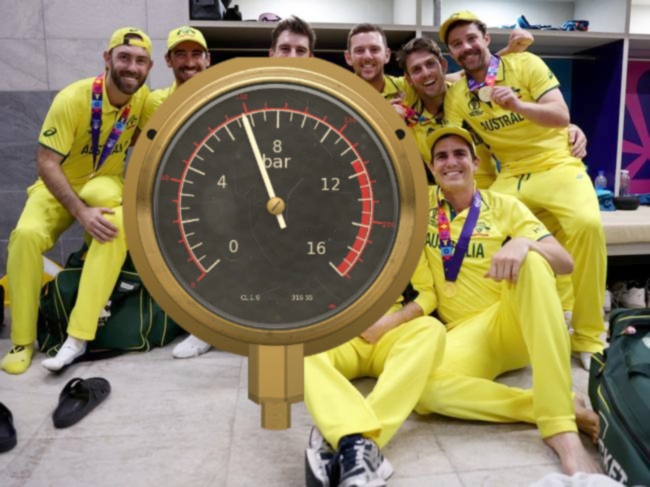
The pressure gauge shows 6.75bar
